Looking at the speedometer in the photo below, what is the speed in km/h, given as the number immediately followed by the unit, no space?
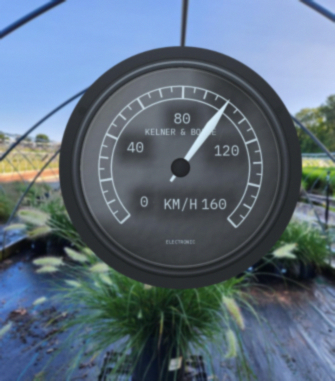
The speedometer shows 100km/h
